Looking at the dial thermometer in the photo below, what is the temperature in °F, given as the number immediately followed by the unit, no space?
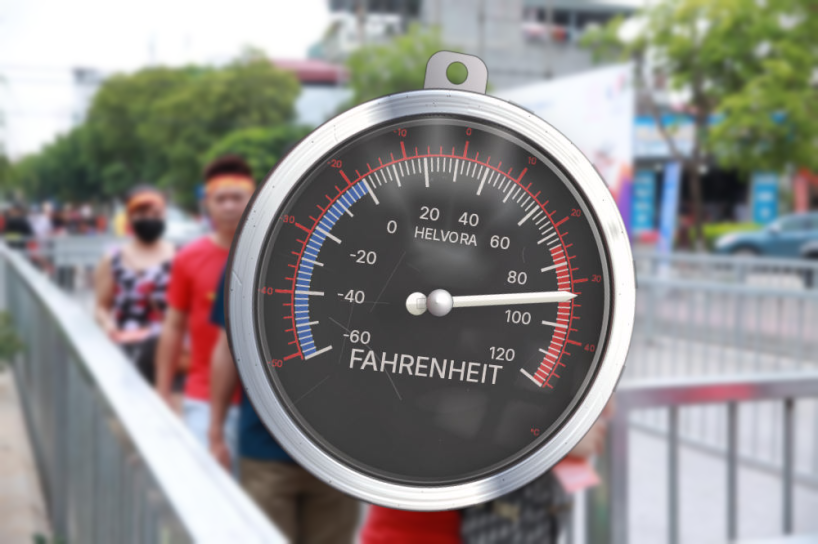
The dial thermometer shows 90°F
